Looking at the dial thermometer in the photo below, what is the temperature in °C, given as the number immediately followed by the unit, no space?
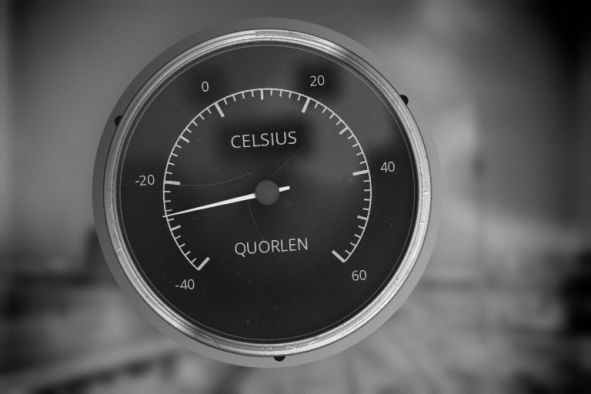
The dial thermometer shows -27°C
